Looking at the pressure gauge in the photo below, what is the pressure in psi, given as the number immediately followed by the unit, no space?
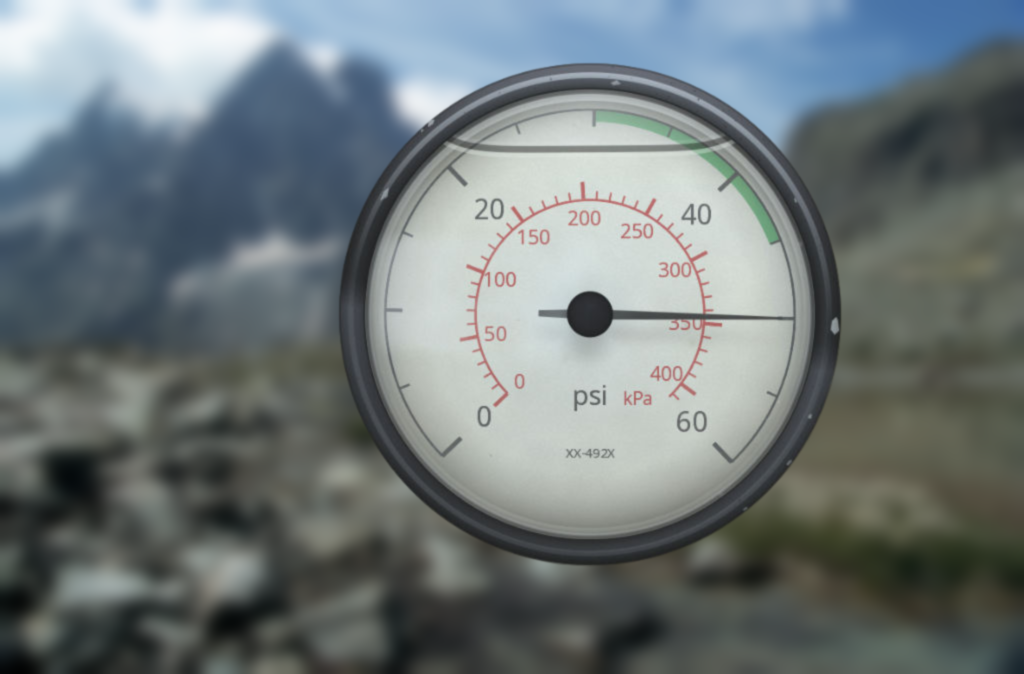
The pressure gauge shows 50psi
